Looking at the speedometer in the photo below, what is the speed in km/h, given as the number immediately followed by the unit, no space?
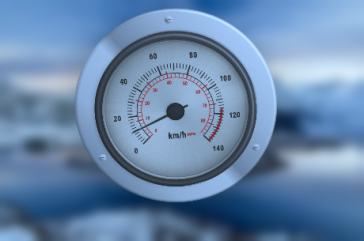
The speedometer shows 10km/h
